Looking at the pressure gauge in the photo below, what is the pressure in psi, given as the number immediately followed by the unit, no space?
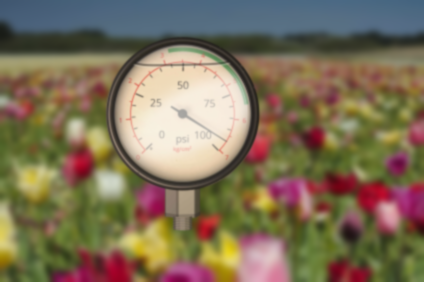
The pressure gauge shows 95psi
